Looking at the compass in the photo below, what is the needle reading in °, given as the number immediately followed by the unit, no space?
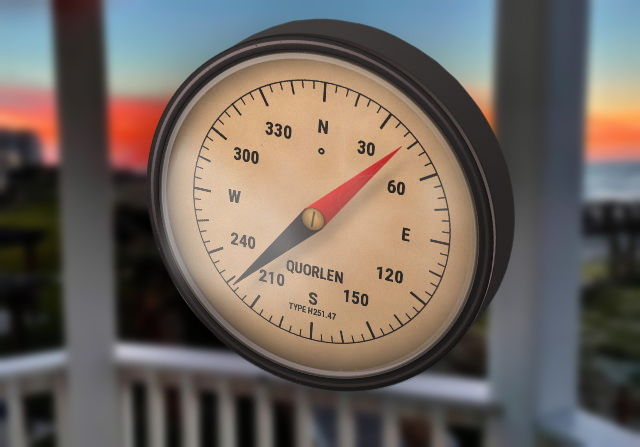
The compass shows 42.5°
